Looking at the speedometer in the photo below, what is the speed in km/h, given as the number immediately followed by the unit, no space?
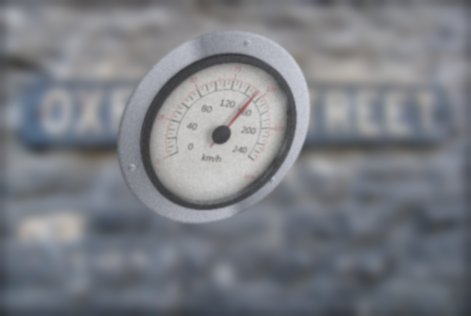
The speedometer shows 150km/h
